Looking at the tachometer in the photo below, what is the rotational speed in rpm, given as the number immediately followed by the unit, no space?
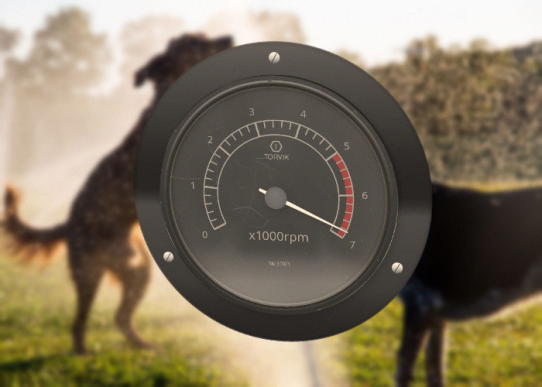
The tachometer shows 6800rpm
